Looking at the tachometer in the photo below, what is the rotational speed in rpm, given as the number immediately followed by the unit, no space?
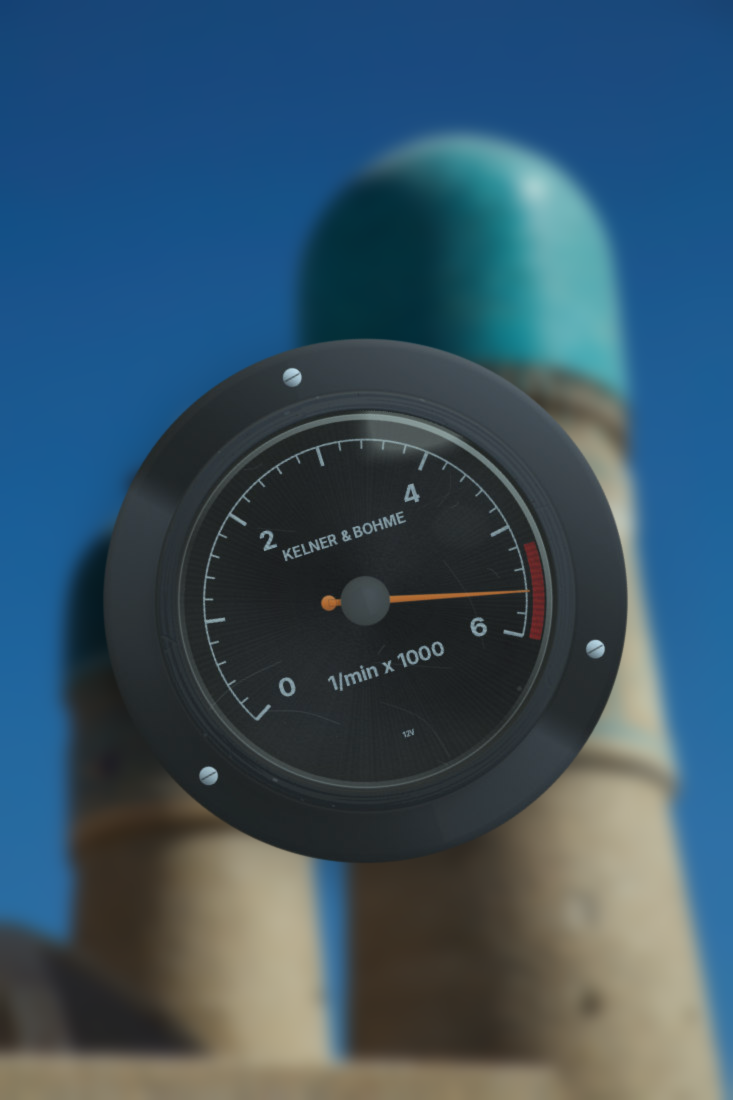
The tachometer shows 5600rpm
